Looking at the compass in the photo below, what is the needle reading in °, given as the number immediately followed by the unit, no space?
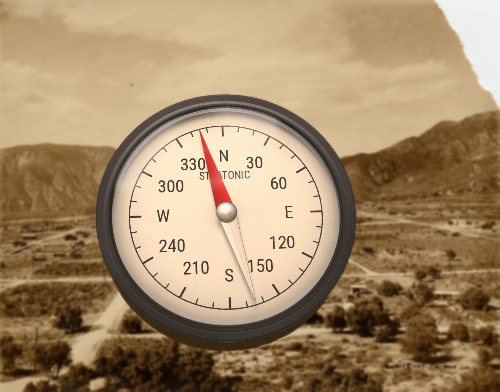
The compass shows 345°
